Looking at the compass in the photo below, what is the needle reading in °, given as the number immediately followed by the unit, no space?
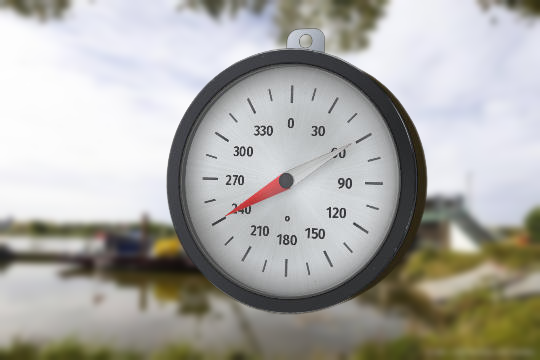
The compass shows 240°
